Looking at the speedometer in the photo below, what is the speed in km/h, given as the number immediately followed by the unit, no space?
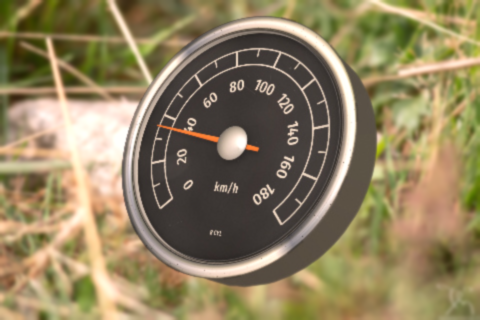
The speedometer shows 35km/h
